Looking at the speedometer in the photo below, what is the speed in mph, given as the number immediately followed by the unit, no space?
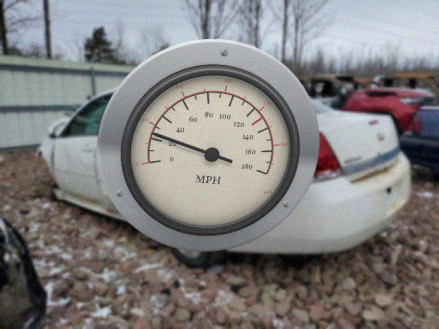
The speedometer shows 25mph
